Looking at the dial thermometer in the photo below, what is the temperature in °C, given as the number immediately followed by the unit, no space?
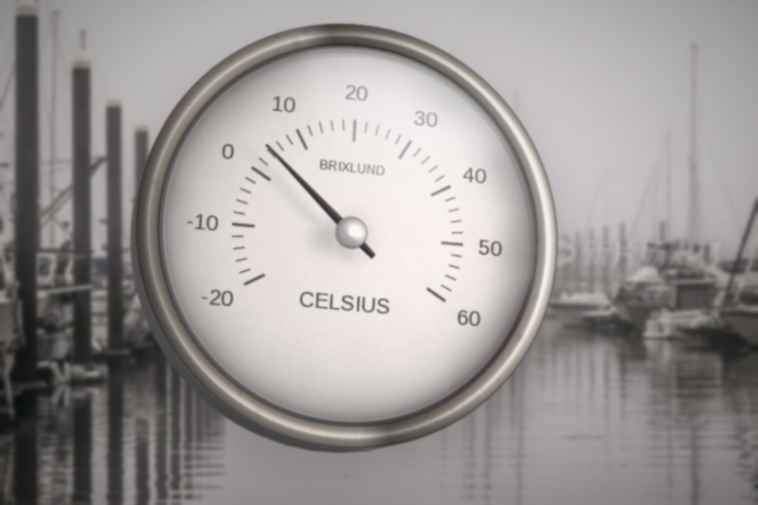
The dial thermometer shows 4°C
